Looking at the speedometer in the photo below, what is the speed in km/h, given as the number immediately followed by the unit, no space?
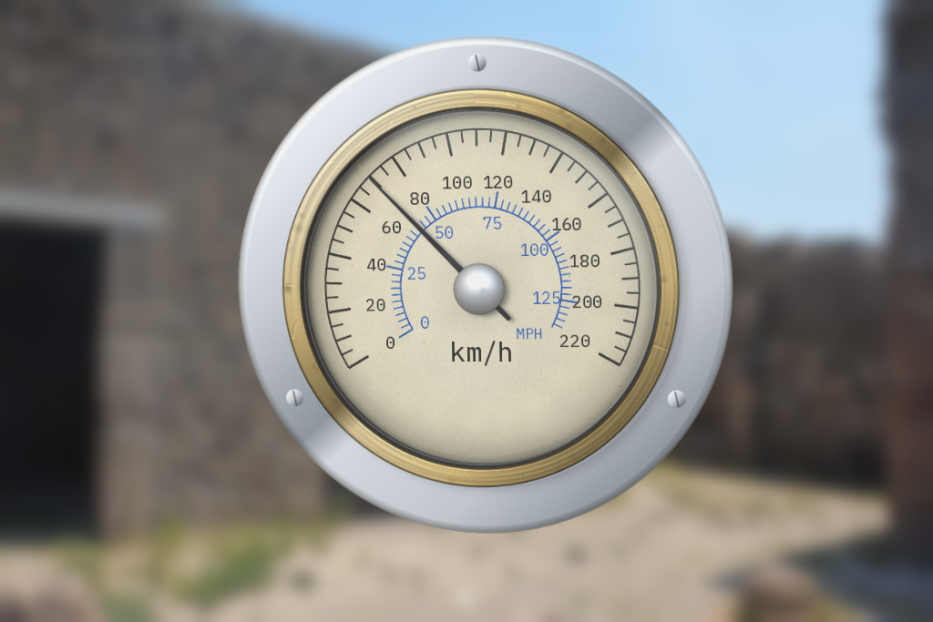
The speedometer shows 70km/h
